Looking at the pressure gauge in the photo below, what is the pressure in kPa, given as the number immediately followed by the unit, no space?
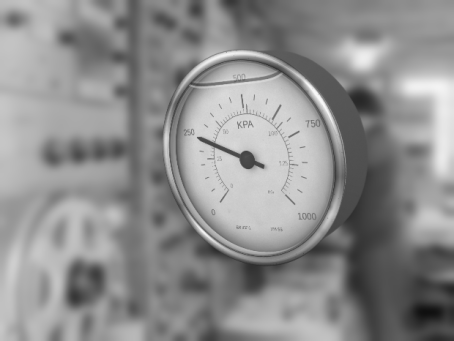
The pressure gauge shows 250kPa
